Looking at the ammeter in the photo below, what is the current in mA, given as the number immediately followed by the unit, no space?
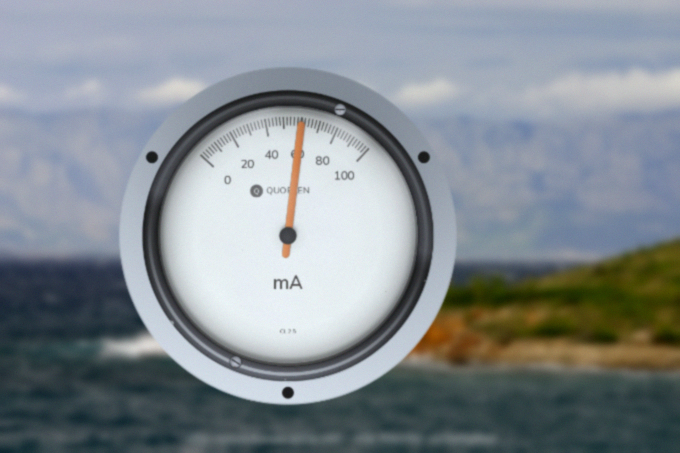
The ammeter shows 60mA
